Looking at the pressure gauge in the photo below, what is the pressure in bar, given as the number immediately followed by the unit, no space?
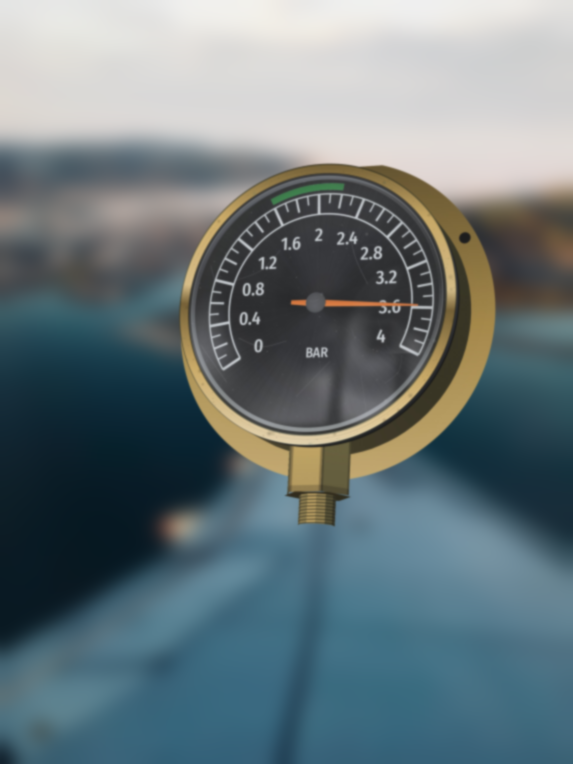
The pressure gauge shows 3.6bar
